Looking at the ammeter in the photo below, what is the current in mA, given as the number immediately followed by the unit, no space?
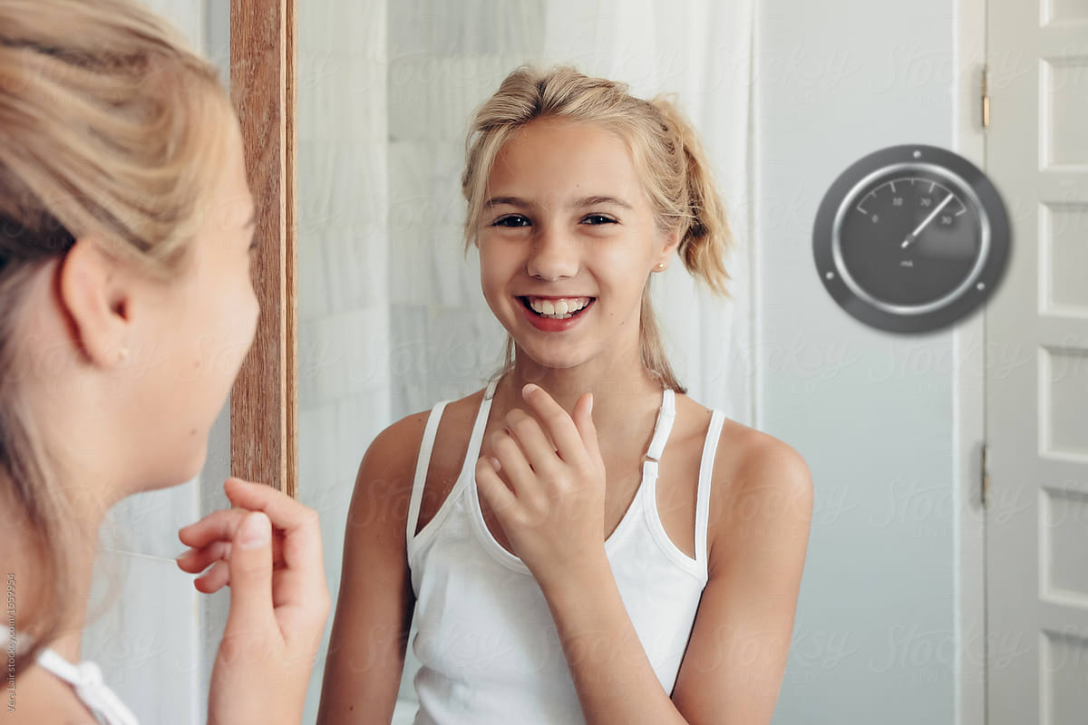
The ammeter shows 25mA
